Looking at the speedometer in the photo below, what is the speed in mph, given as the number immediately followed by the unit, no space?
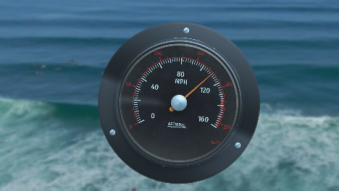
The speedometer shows 110mph
